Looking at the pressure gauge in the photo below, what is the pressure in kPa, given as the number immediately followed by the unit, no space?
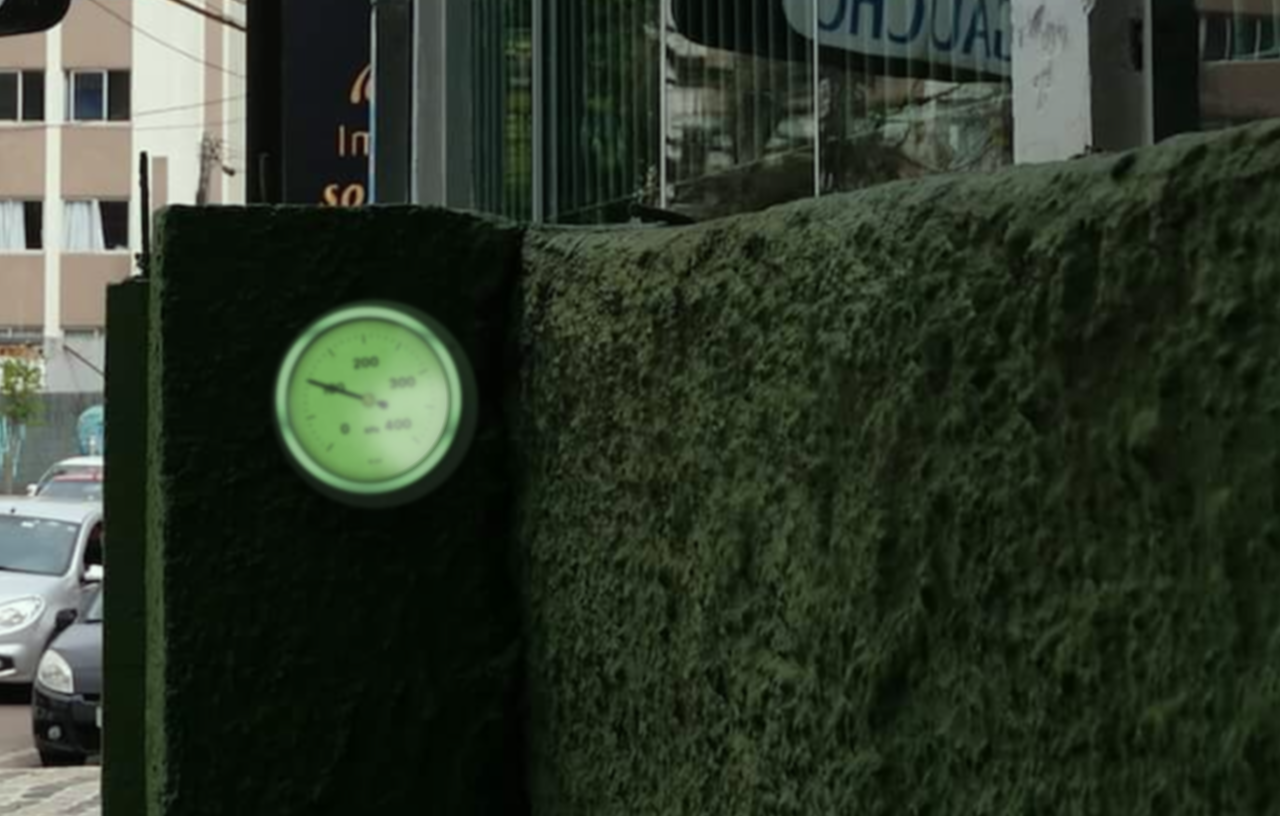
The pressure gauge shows 100kPa
